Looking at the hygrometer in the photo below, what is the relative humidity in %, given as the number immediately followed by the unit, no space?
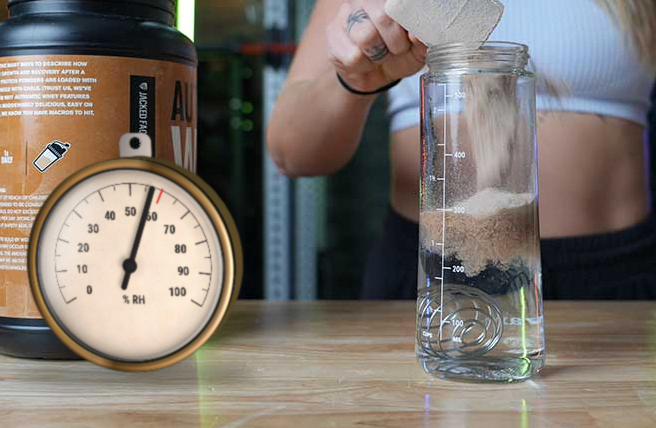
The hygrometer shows 57.5%
